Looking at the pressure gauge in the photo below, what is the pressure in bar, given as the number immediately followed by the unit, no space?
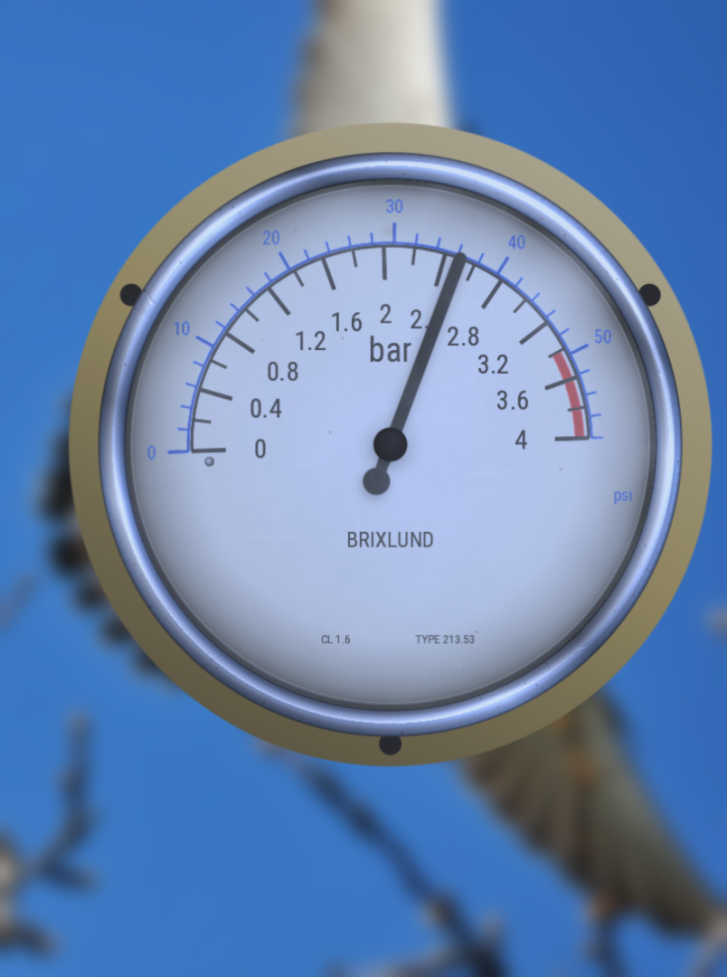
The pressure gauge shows 2.5bar
